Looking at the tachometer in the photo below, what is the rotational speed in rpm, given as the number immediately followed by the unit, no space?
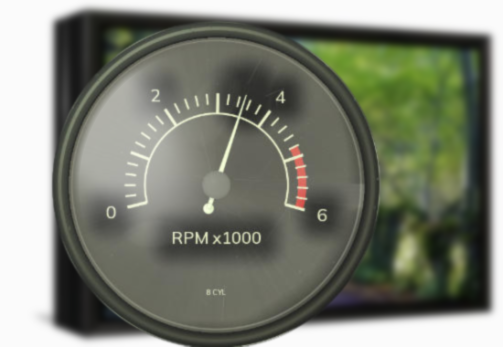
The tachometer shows 3500rpm
